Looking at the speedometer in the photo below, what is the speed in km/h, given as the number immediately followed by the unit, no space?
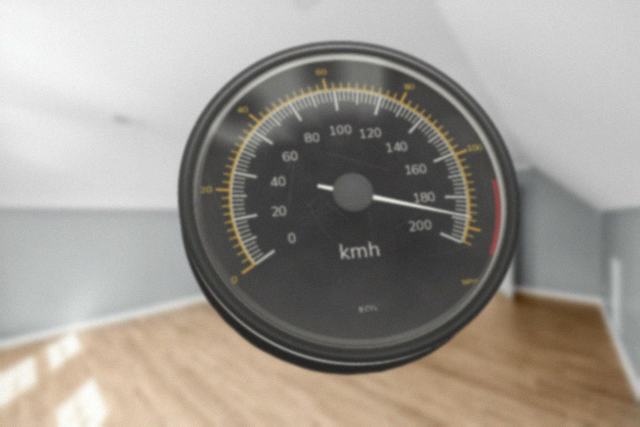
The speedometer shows 190km/h
